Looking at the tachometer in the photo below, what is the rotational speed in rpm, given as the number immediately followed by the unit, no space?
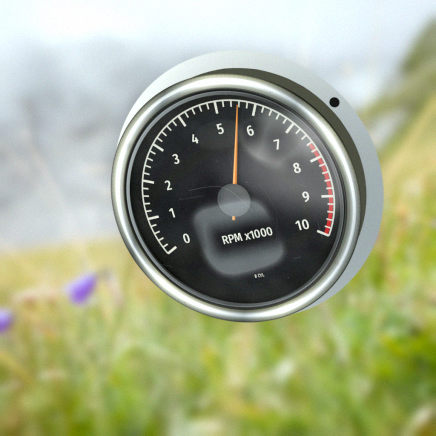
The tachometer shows 5600rpm
